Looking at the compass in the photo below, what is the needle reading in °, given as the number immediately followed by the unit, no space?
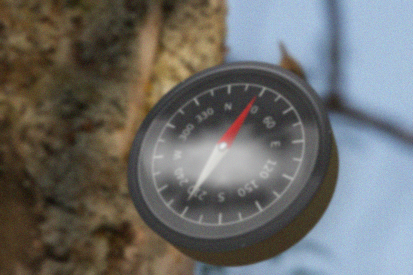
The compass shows 30°
